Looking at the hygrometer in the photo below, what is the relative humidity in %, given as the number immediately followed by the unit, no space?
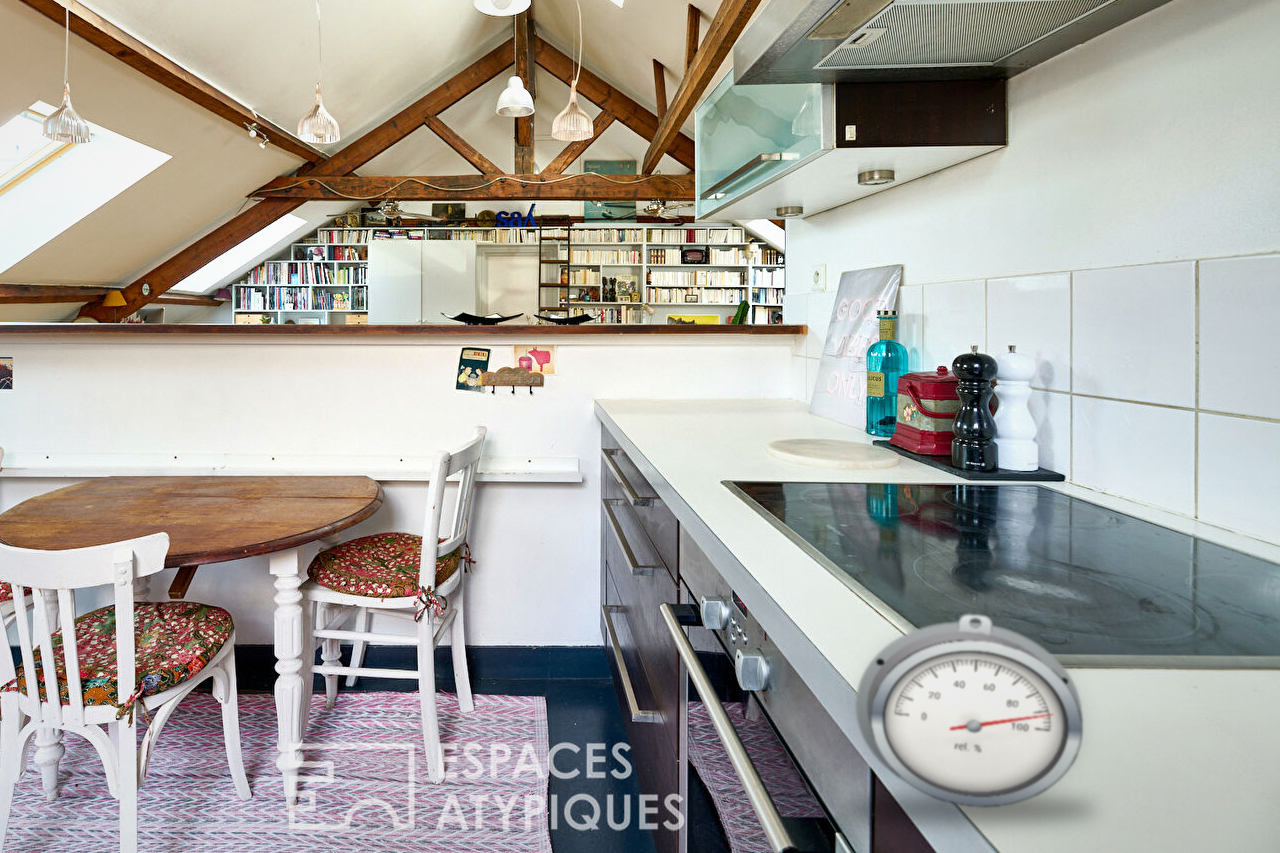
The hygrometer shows 90%
